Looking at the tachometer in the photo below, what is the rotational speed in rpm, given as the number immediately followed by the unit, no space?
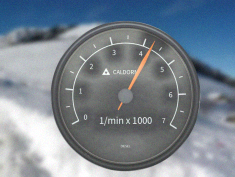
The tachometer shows 4250rpm
